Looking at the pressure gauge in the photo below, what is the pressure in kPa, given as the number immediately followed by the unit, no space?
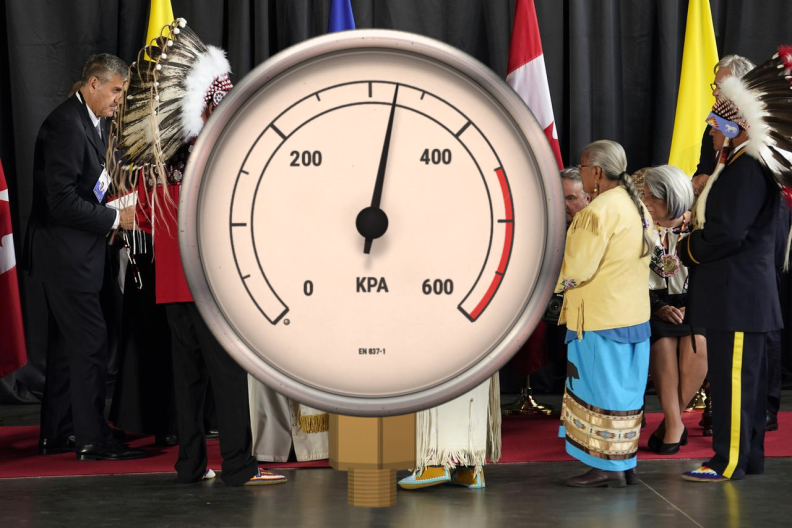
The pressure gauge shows 325kPa
